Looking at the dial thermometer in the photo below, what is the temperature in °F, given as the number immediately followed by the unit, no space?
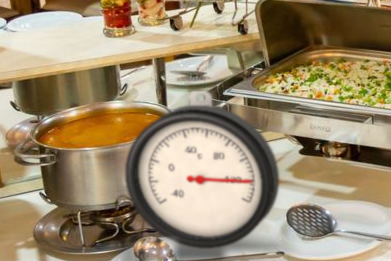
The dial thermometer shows 120°F
